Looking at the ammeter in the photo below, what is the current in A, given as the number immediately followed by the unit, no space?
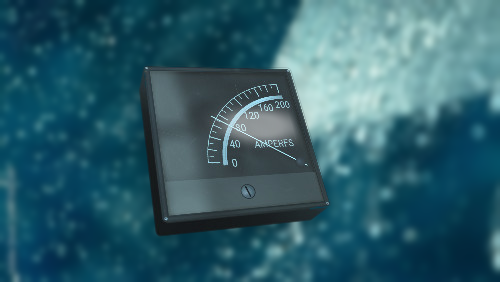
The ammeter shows 70A
